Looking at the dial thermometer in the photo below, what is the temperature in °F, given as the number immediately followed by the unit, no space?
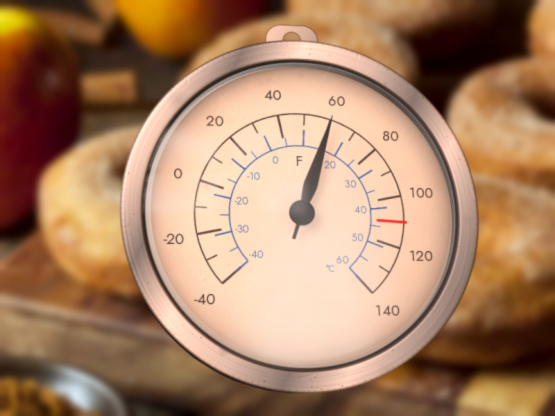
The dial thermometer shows 60°F
